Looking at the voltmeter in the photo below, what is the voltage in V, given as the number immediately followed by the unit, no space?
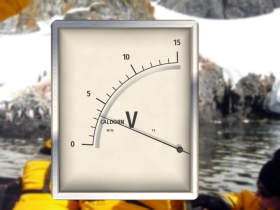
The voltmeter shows 3.5V
